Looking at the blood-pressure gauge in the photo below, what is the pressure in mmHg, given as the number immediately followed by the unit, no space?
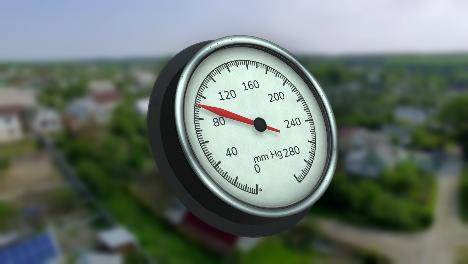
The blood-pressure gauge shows 90mmHg
